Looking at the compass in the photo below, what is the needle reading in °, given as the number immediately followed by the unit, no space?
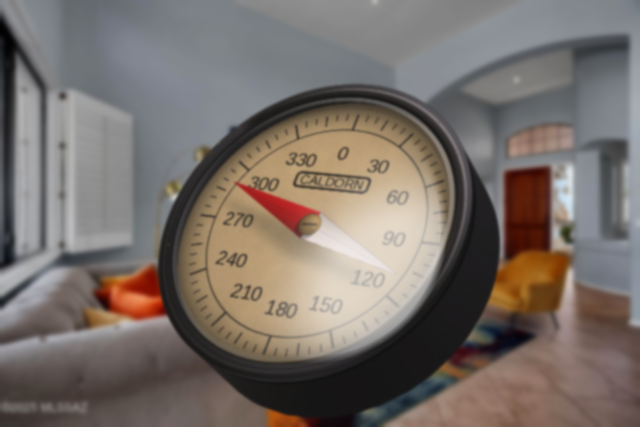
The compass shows 290°
